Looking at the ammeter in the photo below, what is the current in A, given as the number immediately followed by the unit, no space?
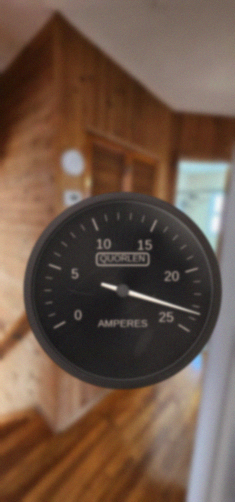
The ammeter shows 23.5A
